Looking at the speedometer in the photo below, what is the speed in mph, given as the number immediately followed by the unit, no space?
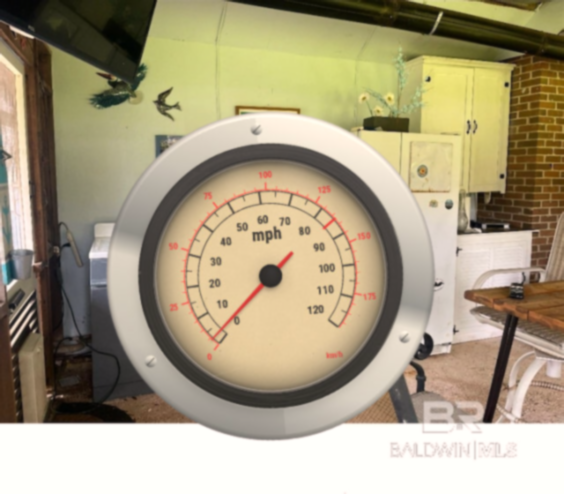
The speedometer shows 2.5mph
